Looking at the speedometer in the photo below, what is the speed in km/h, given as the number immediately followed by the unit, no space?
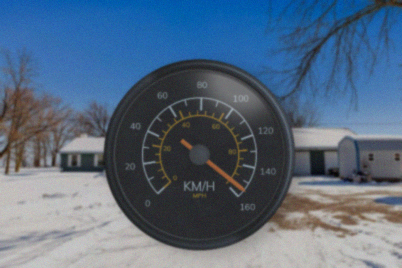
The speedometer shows 155km/h
